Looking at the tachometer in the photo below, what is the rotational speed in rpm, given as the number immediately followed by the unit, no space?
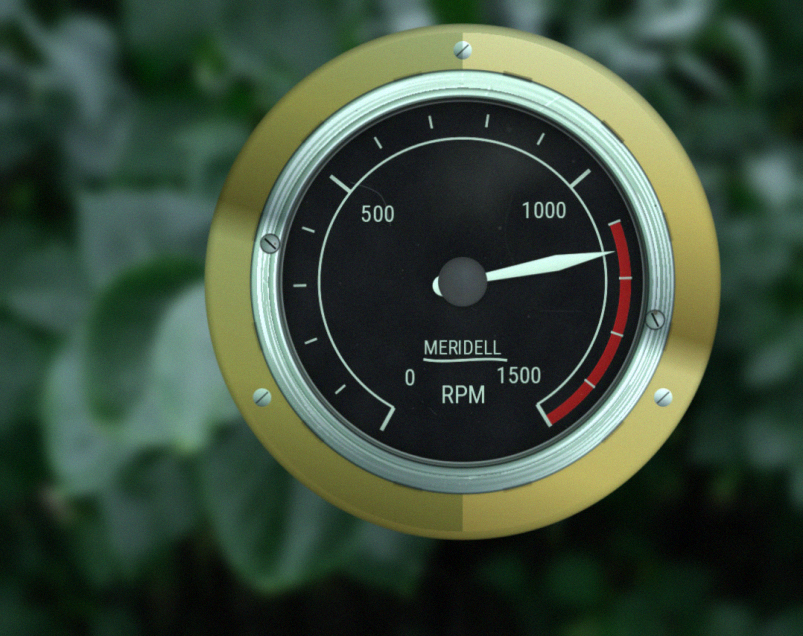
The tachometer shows 1150rpm
